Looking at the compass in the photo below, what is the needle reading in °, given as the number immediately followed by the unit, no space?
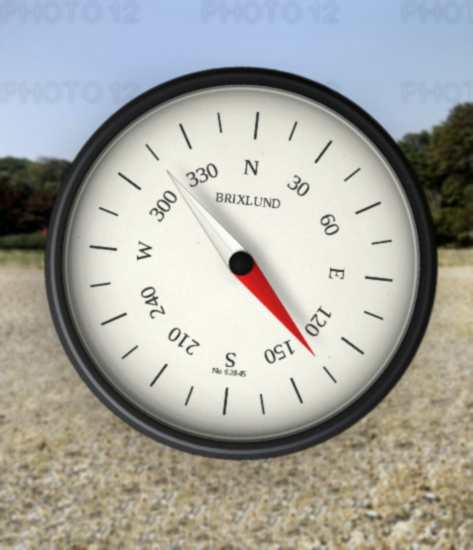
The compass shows 135°
